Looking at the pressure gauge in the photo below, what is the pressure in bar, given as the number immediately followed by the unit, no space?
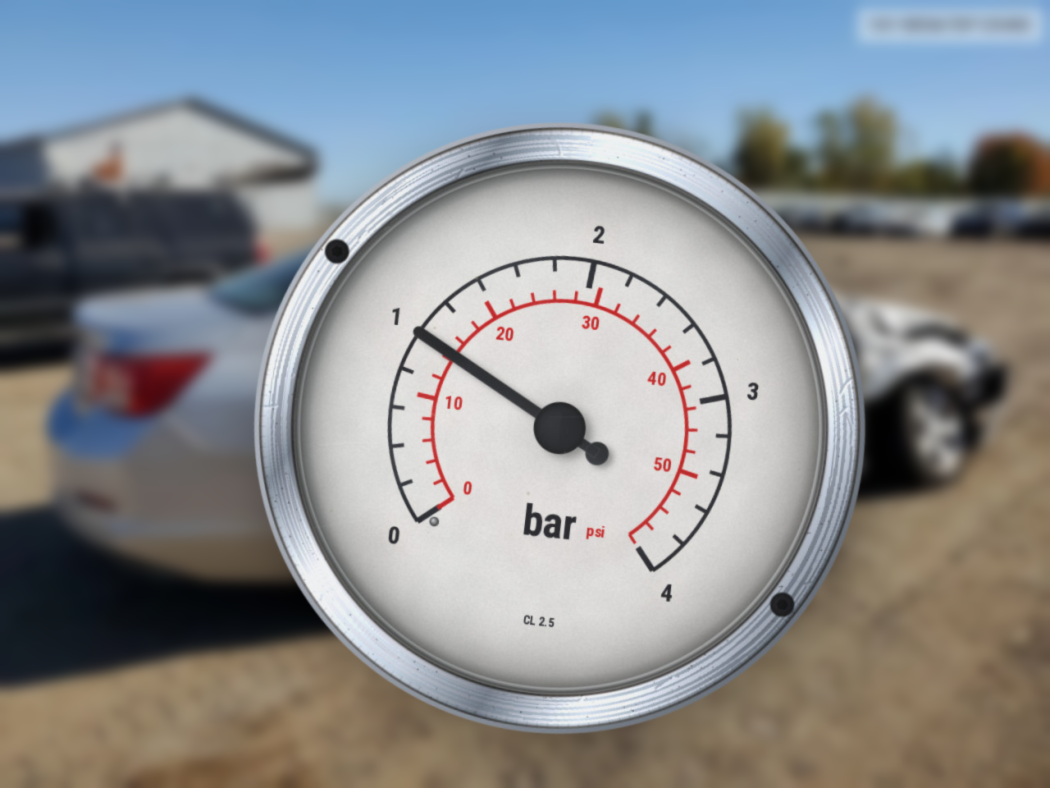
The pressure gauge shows 1bar
